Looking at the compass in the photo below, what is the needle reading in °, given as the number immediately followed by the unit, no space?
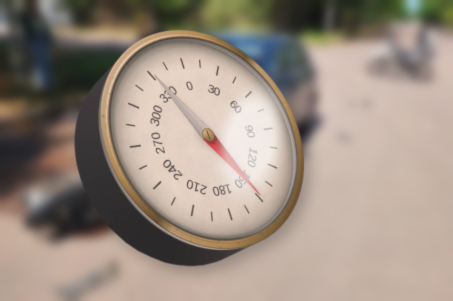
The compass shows 150°
